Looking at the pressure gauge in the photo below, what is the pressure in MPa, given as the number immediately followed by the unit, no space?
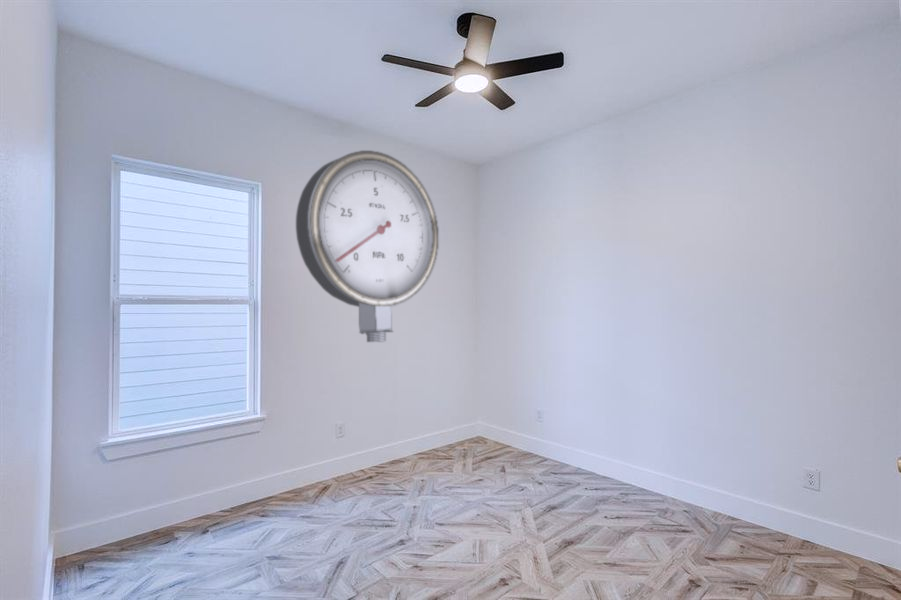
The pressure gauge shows 0.5MPa
